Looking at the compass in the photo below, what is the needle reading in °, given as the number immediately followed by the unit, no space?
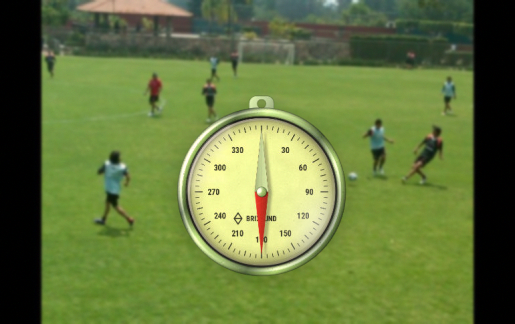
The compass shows 180°
